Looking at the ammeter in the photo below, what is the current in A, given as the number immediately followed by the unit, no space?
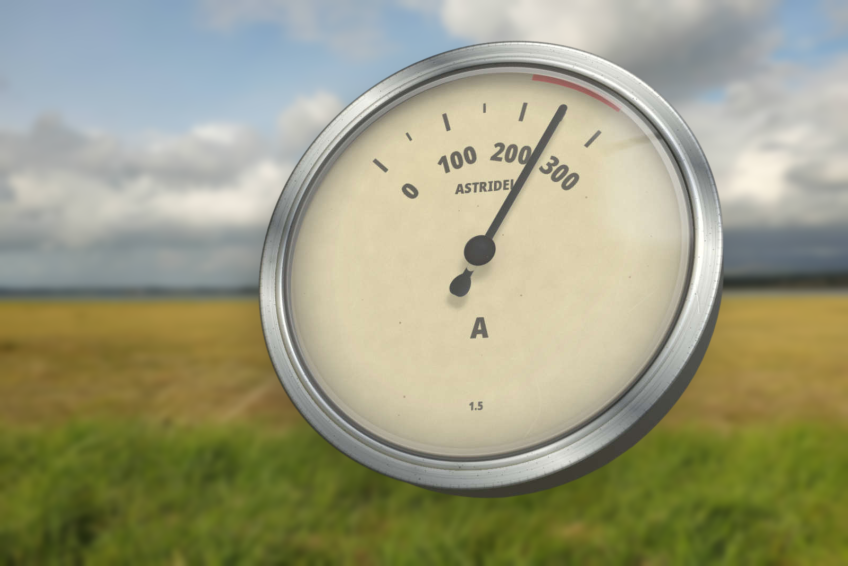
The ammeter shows 250A
